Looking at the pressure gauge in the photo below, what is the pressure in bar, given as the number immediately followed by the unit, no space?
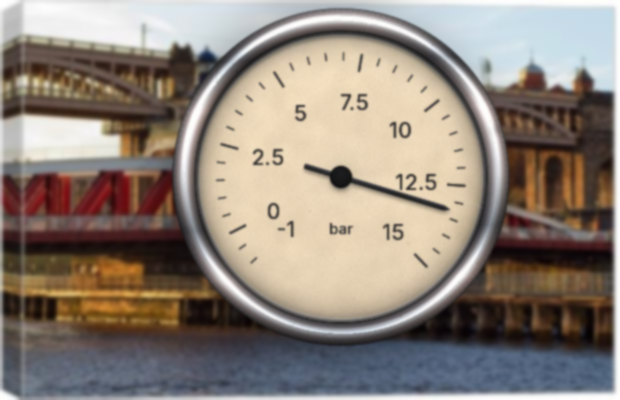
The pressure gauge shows 13.25bar
